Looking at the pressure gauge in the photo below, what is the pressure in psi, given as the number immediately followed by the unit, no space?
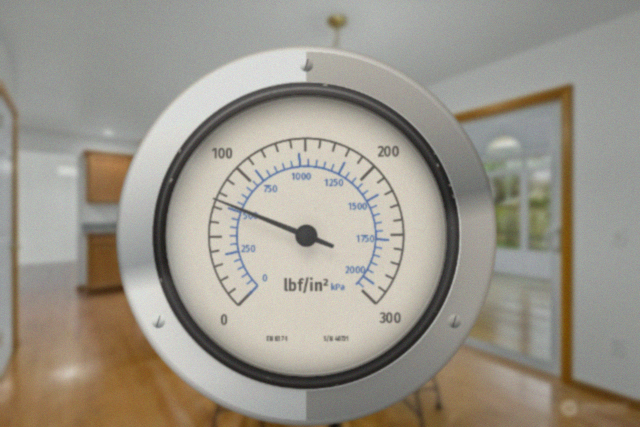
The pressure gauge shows 75psi
